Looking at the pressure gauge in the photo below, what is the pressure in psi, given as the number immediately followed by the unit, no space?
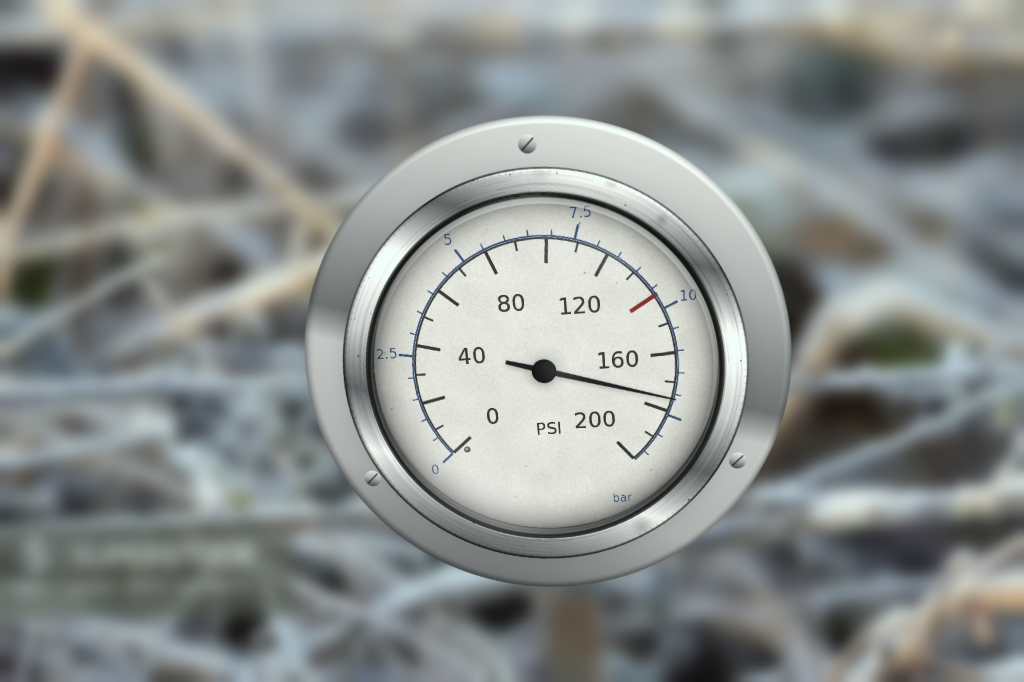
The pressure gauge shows 175psi
